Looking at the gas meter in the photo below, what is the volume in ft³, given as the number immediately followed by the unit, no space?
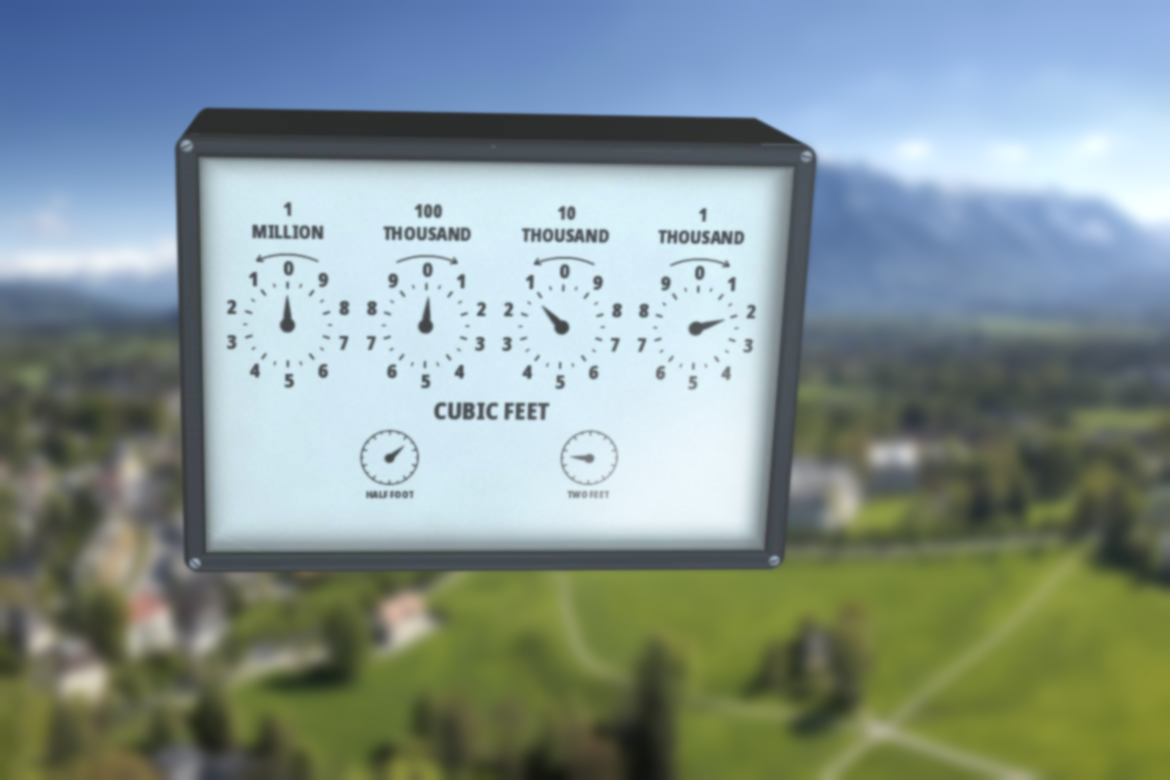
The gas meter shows 1200ft³
